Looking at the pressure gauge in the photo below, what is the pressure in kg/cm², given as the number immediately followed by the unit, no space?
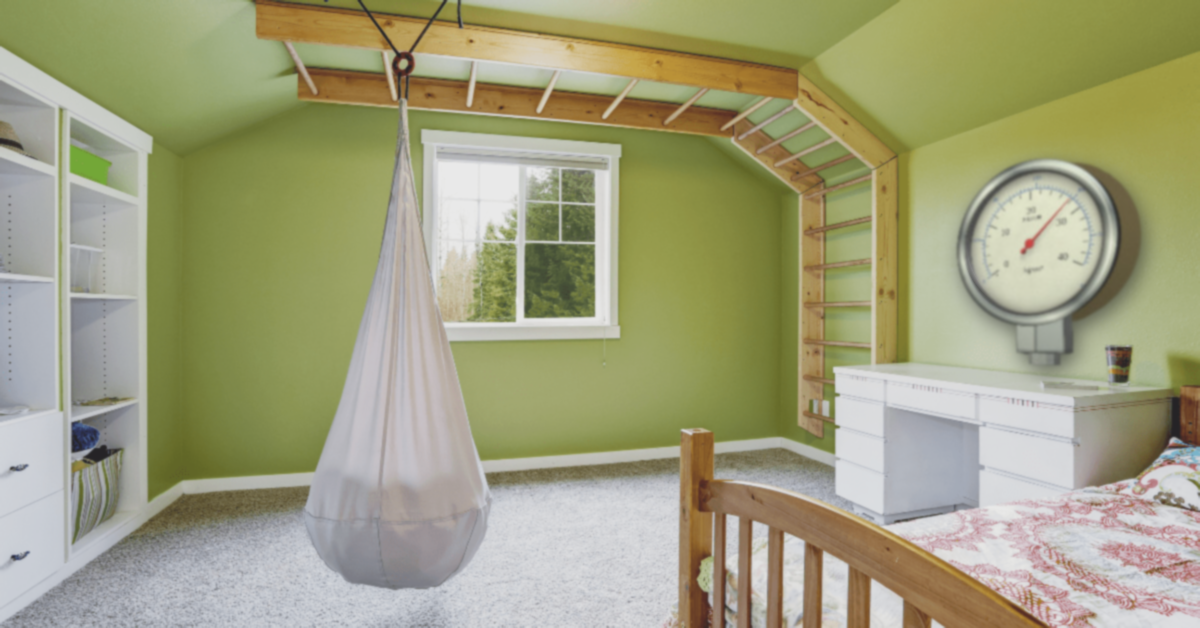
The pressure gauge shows 28kg/cm²
